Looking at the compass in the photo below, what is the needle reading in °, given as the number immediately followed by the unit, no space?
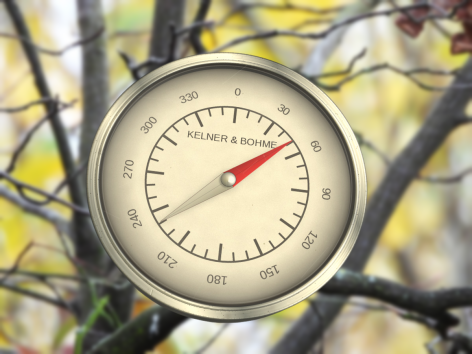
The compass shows 50°
